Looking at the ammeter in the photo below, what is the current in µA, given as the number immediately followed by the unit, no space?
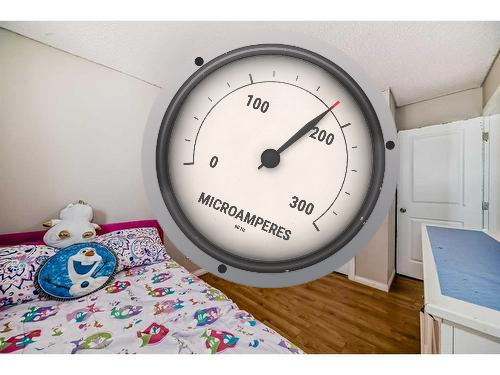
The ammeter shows 180µA
